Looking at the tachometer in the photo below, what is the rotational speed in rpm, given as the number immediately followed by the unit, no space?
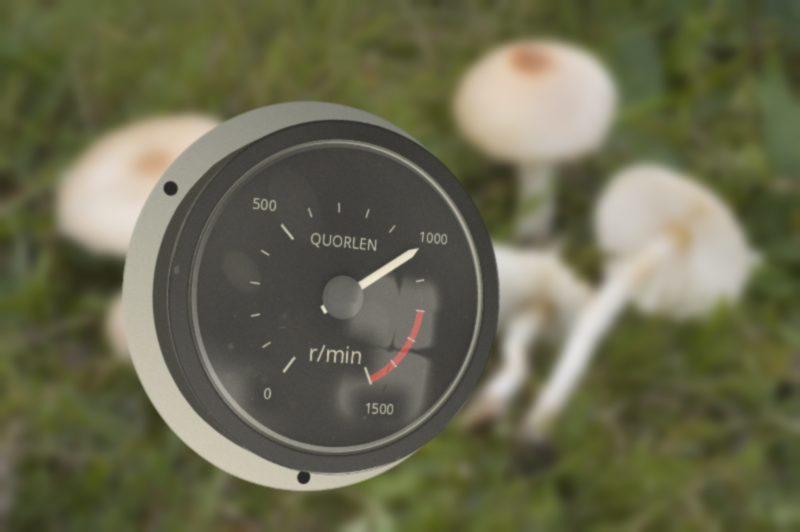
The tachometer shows 1000rpm
